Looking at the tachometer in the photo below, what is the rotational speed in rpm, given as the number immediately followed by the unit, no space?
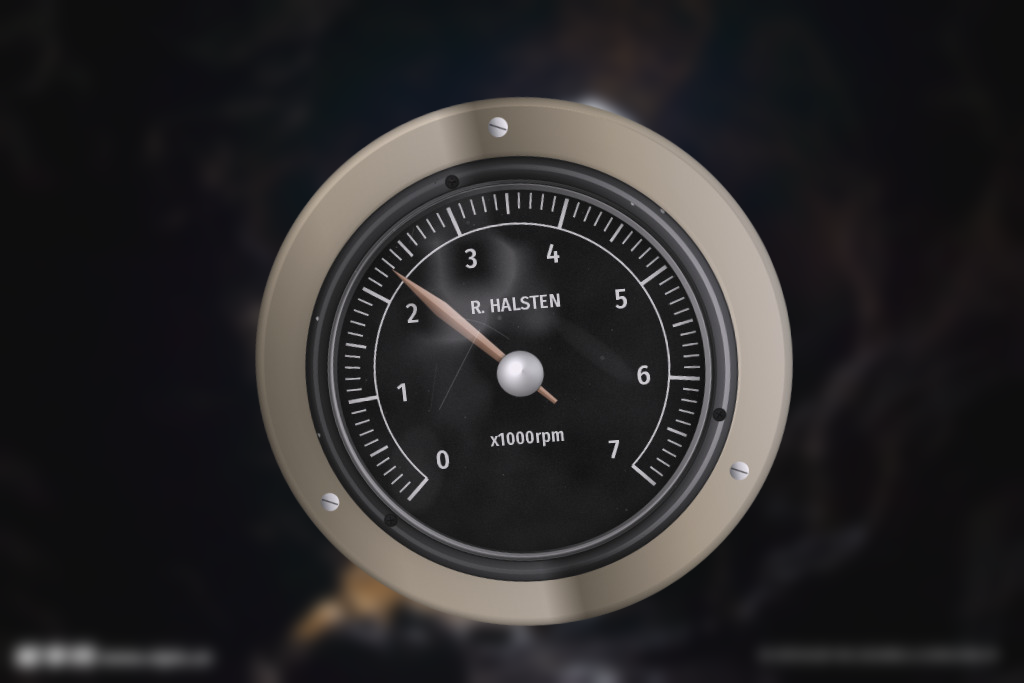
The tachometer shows 2300rpm
